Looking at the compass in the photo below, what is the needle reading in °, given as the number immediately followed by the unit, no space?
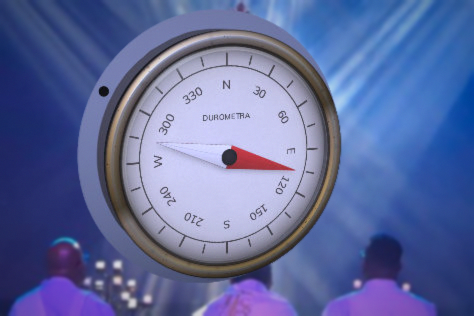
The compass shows 105°
